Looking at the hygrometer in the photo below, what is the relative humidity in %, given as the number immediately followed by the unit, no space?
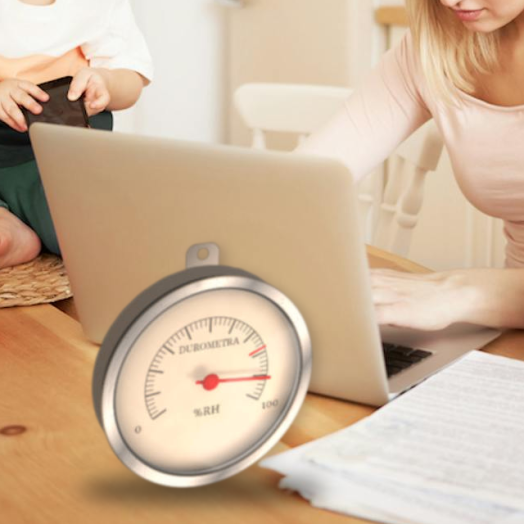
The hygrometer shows 90%
